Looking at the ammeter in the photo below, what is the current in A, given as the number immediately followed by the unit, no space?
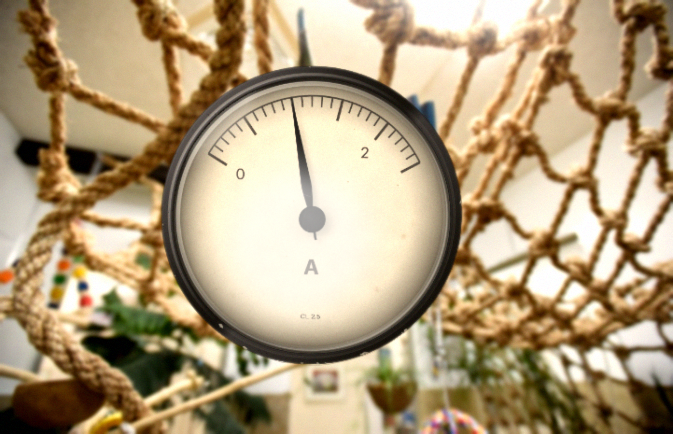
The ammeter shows 1A
